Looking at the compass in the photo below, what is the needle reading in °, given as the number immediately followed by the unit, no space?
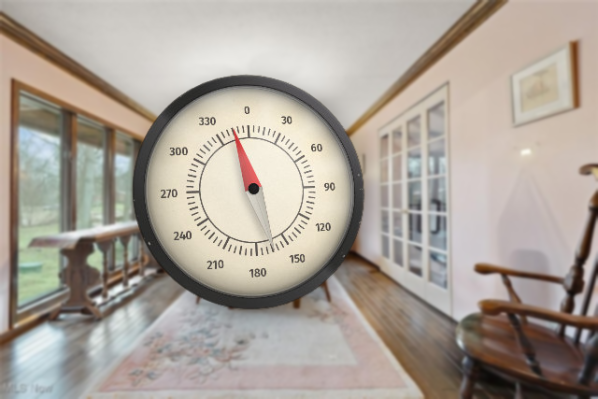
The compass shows 345°
